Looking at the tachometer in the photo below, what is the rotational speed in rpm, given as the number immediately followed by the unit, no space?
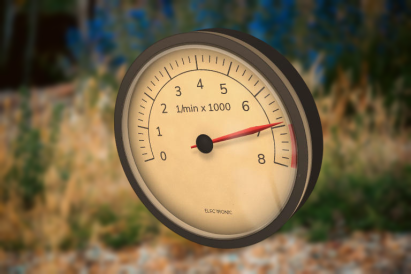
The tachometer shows 6900rpm
